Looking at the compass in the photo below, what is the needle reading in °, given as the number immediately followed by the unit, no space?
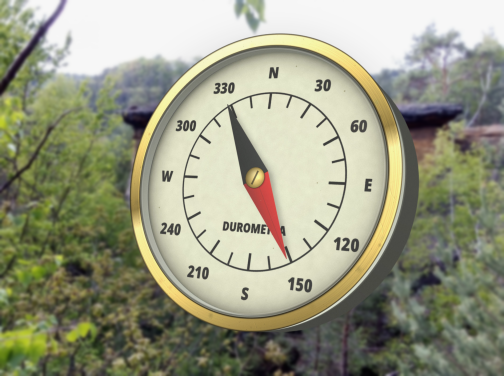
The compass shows 150°
